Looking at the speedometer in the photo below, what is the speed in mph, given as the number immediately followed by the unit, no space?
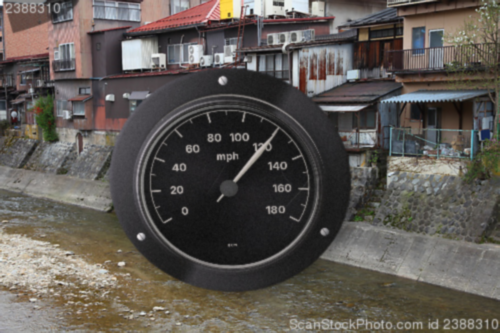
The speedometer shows 120mph
